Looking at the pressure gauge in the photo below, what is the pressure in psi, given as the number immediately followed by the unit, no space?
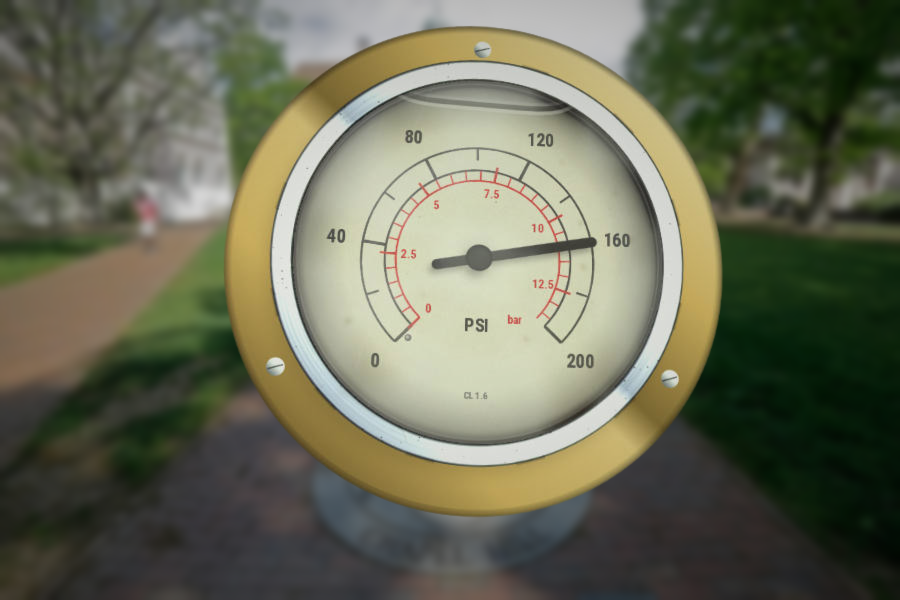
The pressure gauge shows 160psi
